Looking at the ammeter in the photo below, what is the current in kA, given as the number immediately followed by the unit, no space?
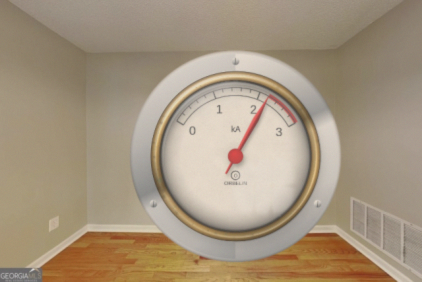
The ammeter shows 2.2kA
